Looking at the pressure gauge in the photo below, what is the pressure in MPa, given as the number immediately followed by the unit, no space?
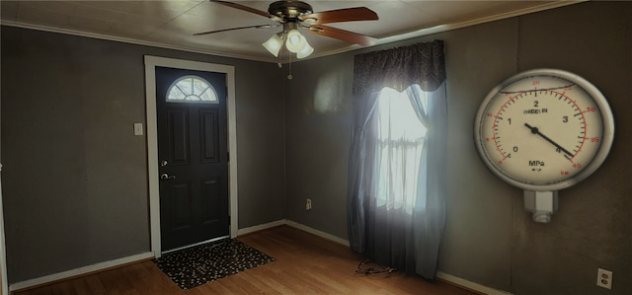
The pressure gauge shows 3.9MPa
